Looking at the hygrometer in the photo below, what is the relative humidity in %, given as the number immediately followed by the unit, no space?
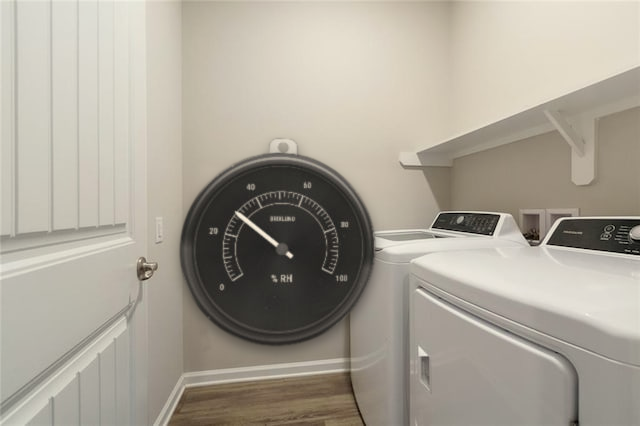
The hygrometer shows 30%
